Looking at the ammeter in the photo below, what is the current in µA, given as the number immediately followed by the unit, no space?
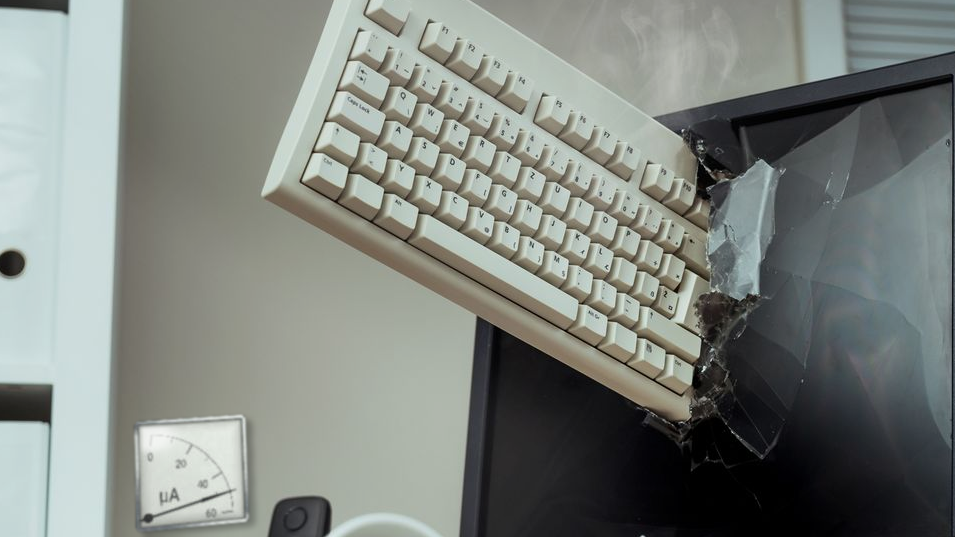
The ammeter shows 50µA
